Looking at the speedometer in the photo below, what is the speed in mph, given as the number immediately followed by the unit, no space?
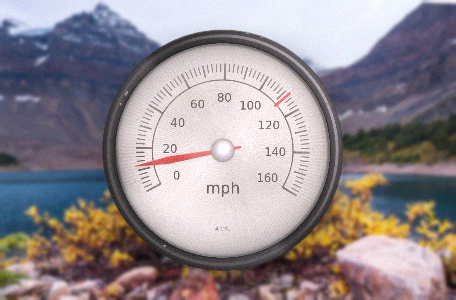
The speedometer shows 12mph
